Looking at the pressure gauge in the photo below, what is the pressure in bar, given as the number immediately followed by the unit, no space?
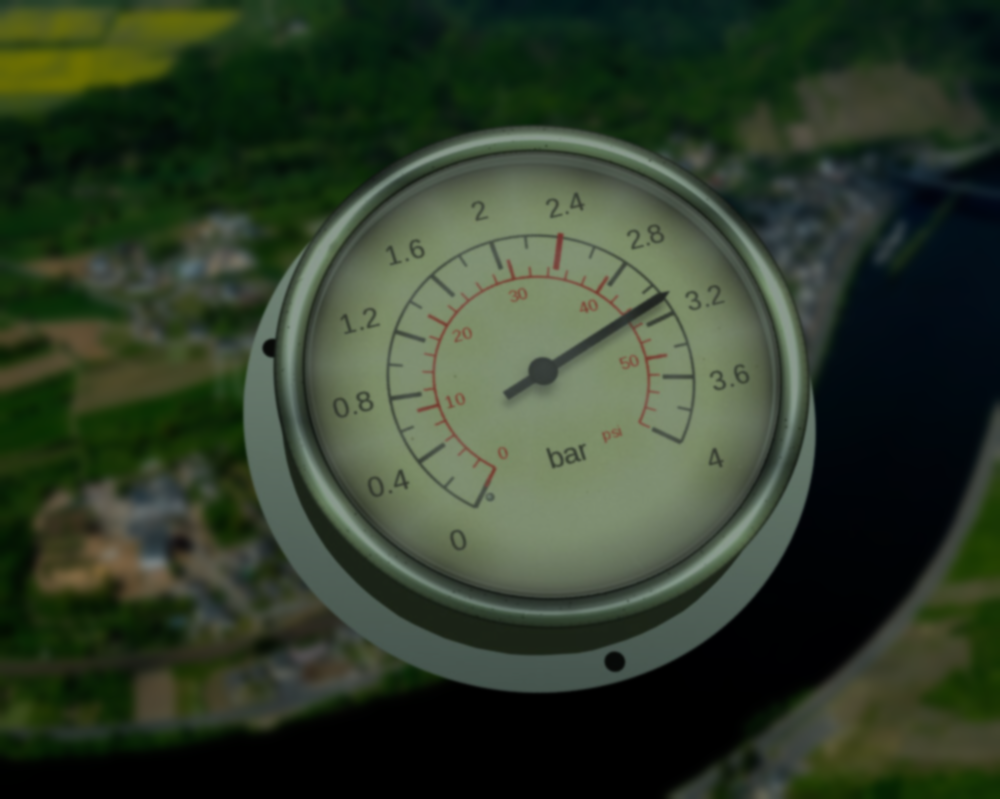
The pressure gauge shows 3.1bar
